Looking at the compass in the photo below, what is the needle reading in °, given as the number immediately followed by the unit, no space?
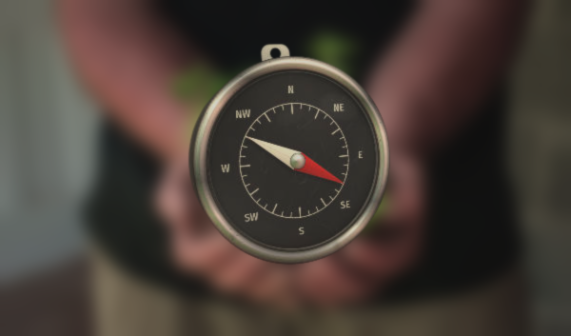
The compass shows 120°
